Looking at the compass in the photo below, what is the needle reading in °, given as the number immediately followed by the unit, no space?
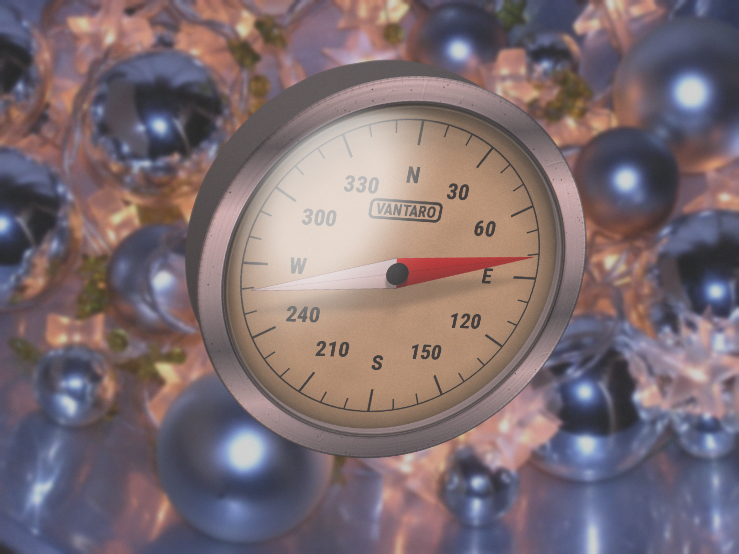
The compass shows 80°
